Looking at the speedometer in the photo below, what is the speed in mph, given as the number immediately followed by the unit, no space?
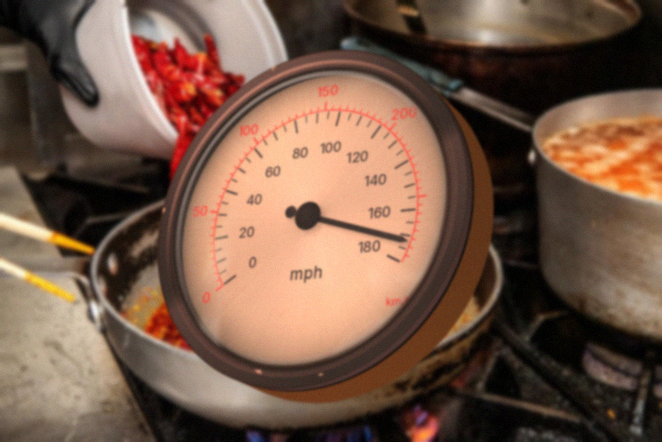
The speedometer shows 172.5mph
